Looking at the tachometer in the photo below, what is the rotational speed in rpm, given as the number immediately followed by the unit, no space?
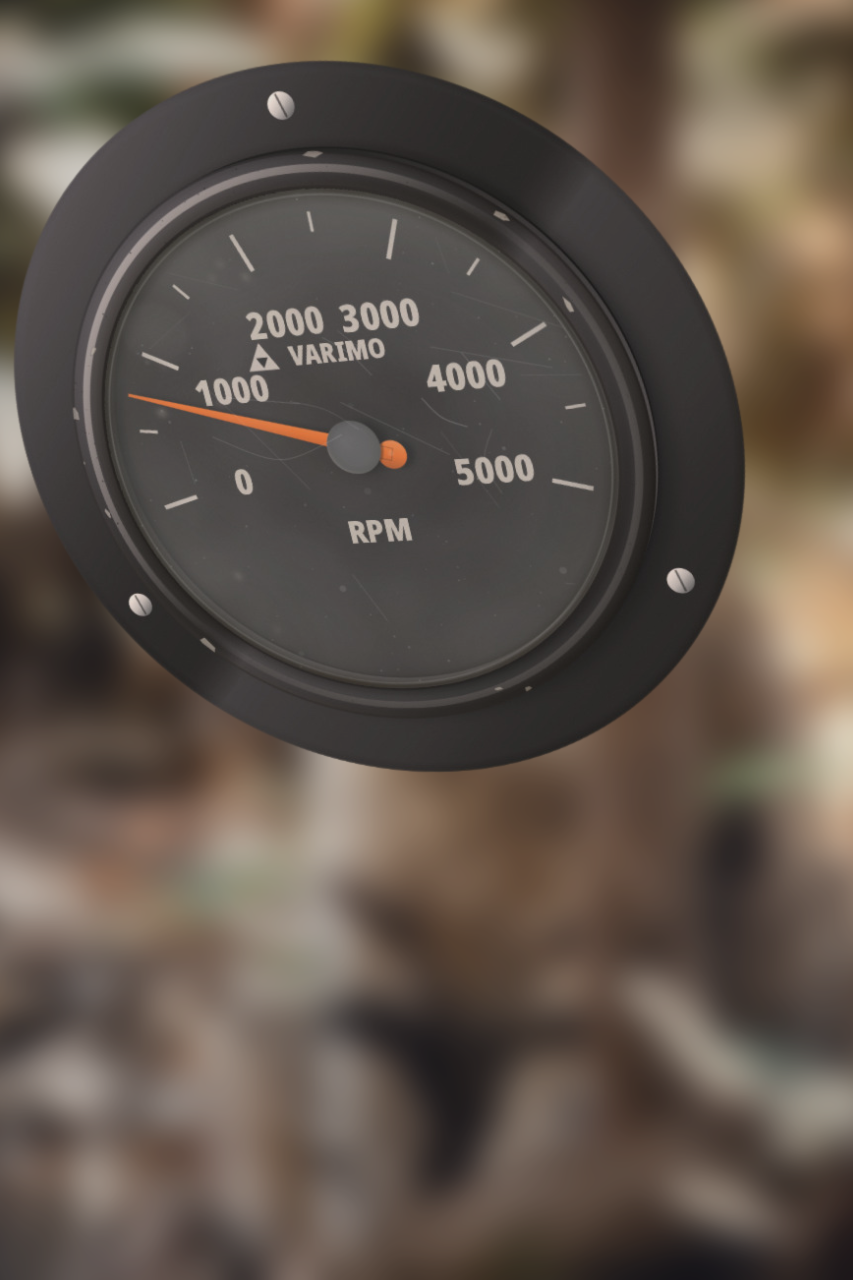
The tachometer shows 750rpm
